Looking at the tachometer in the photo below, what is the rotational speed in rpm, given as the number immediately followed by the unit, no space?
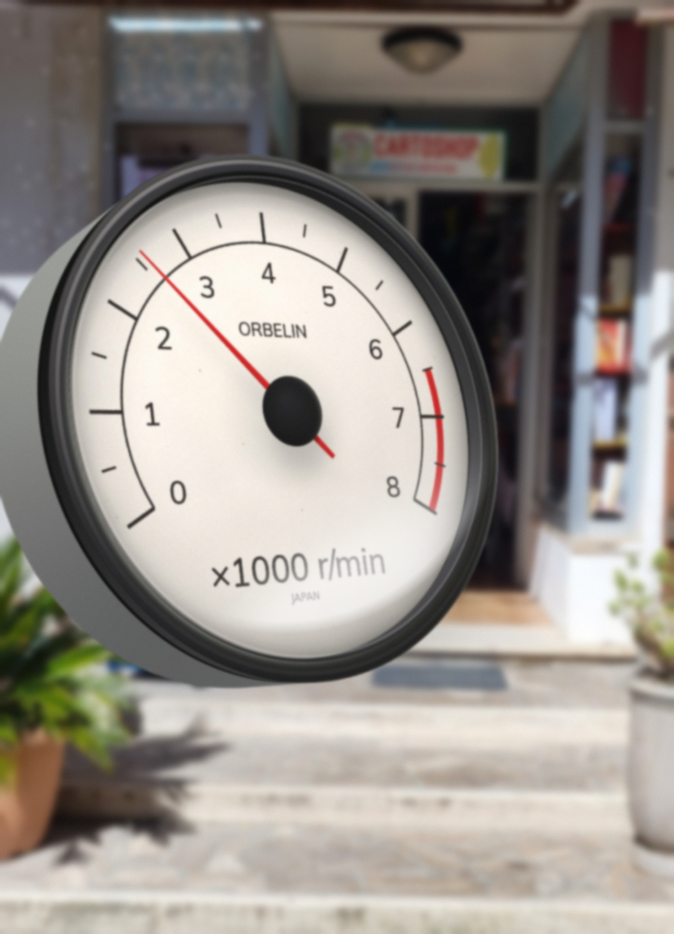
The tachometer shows 2500rpm
